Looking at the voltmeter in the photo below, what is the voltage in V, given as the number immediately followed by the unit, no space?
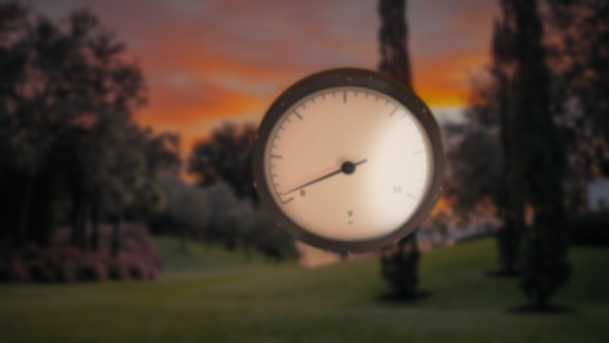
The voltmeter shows 1V
